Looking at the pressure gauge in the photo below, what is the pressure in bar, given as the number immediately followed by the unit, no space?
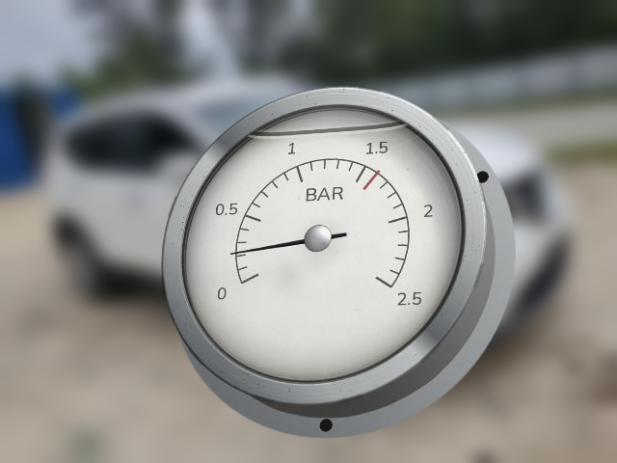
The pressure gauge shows 0.2bar
